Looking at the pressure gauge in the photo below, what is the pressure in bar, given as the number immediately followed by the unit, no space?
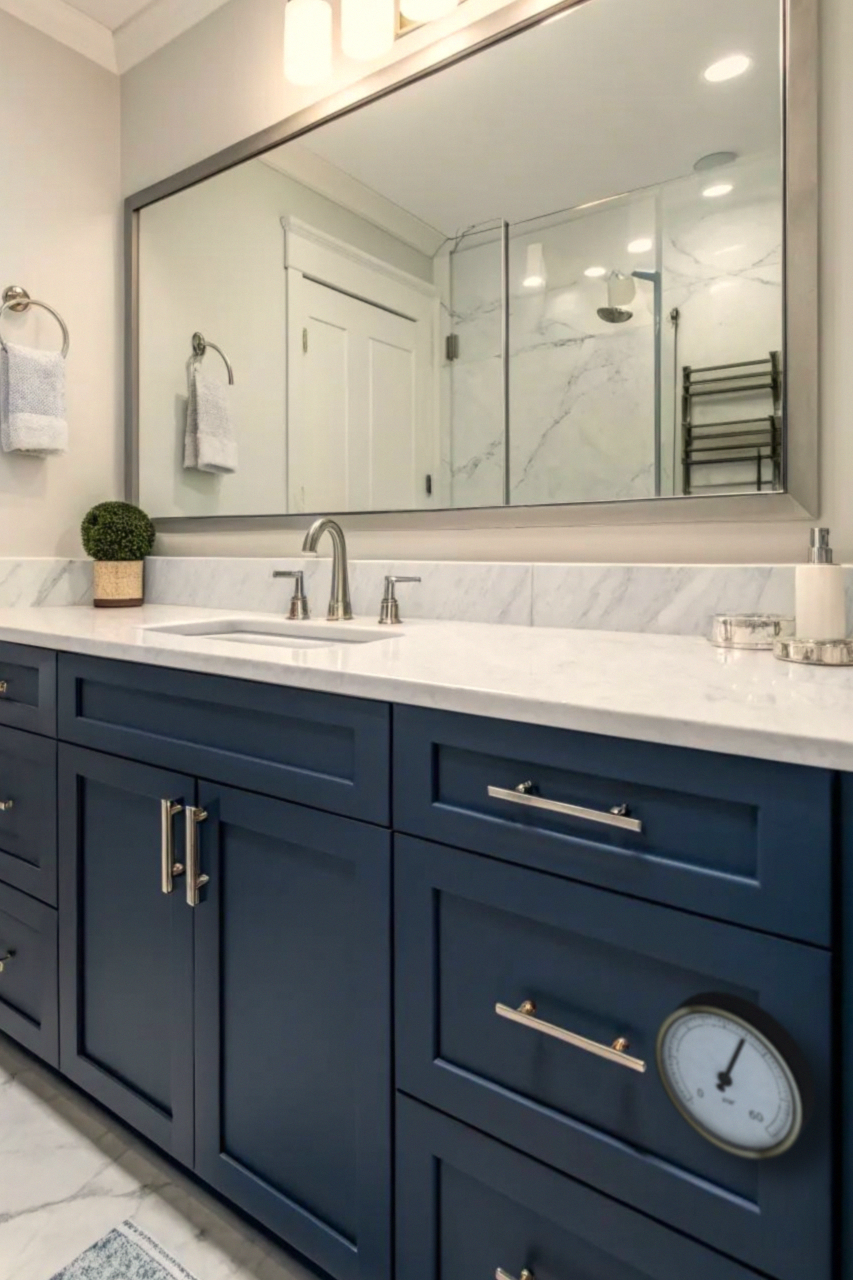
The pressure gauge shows 35bar
